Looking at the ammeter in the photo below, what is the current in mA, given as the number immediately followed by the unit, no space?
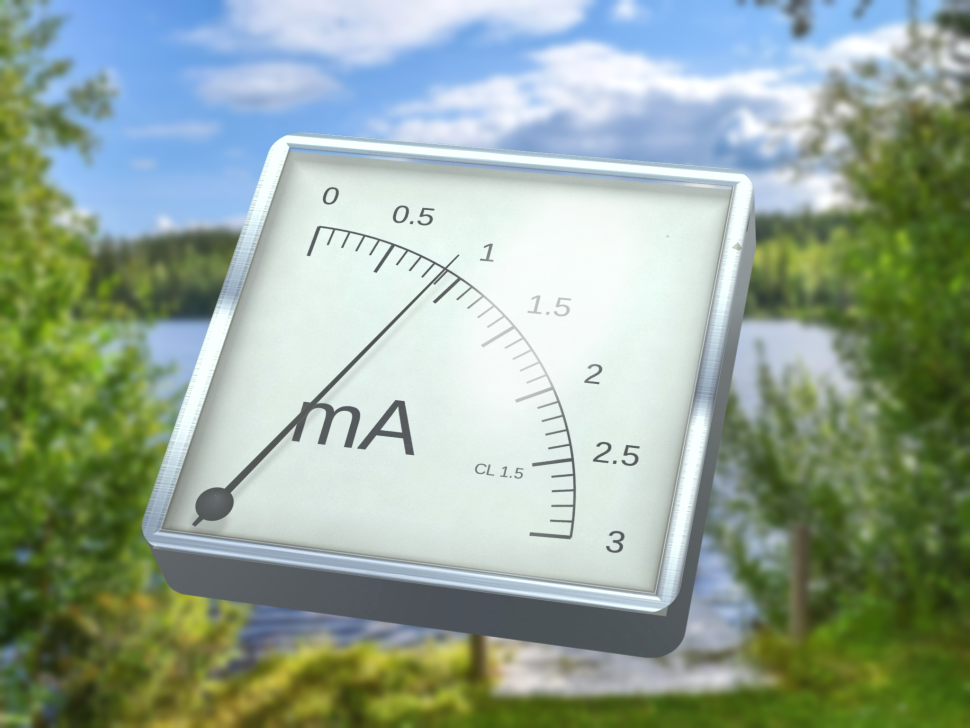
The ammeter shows 0.9mA
